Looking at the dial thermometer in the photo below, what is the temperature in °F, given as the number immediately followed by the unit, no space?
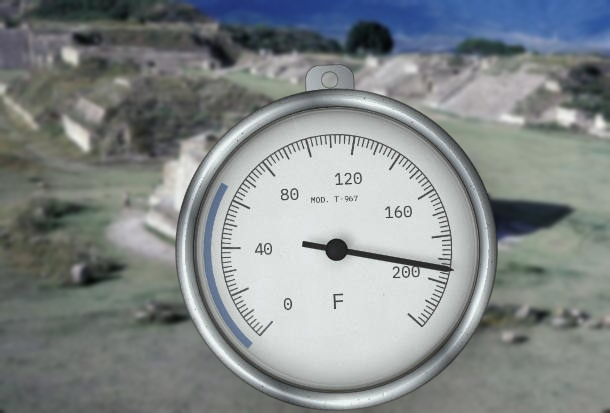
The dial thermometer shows 194°F
